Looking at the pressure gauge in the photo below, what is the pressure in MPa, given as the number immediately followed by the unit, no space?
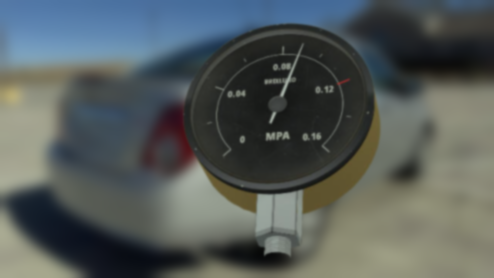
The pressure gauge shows 0.09MPa
